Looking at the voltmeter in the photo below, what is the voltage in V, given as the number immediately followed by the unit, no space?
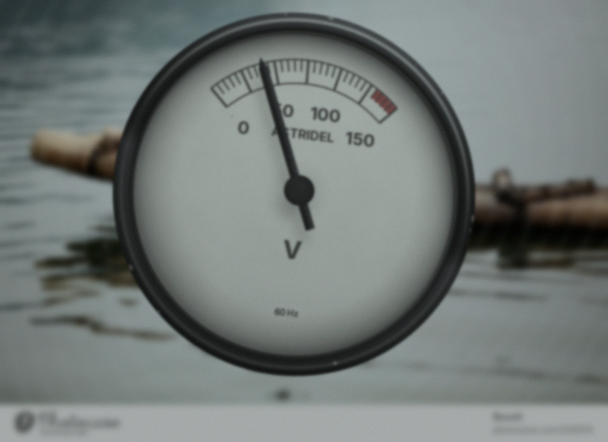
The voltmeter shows 40V
